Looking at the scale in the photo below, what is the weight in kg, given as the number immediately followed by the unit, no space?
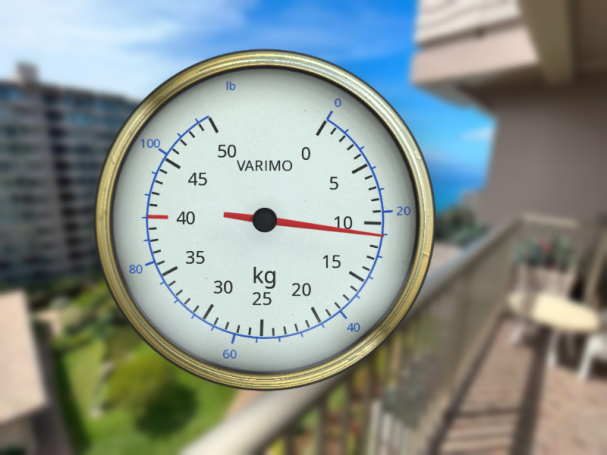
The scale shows 11kg
